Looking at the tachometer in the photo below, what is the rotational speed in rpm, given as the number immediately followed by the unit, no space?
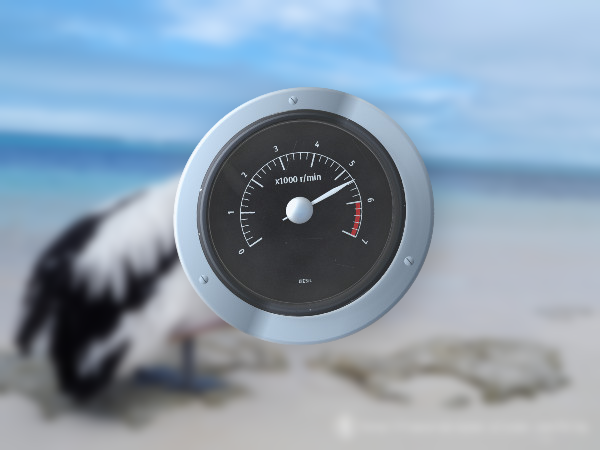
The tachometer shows 5400rpm
